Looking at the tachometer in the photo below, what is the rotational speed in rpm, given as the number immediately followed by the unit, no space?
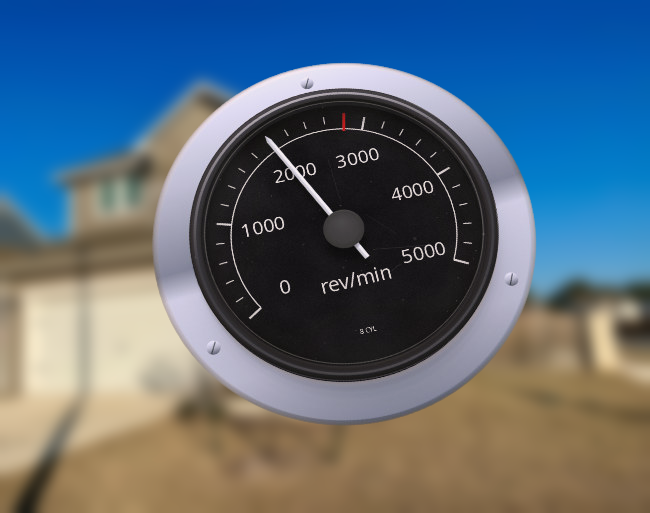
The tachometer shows 2000rpm
